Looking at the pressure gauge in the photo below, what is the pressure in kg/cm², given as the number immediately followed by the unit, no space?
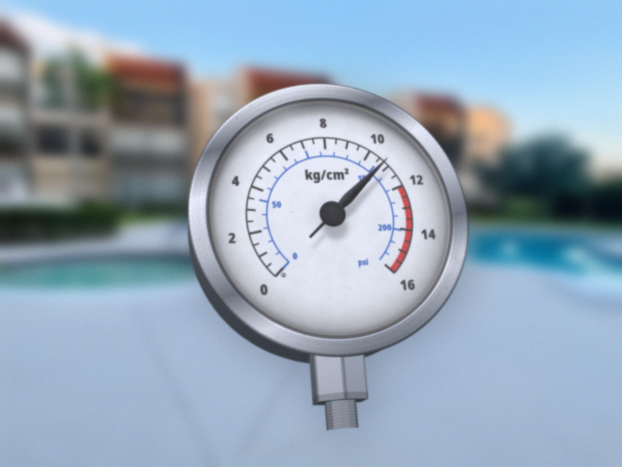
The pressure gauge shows 10.75kg/cm²
